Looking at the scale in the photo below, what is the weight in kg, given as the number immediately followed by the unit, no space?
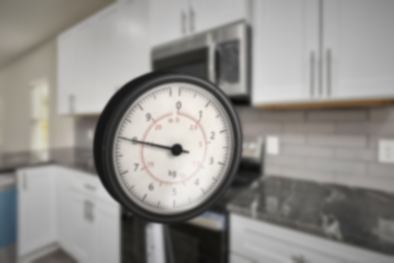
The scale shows 8kg
